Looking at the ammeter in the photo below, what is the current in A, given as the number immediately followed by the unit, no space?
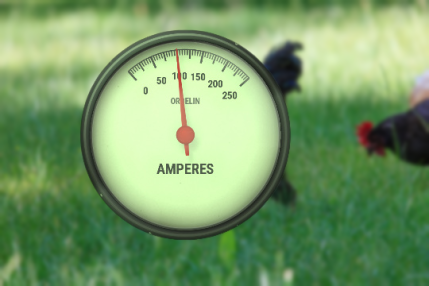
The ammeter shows 100A
